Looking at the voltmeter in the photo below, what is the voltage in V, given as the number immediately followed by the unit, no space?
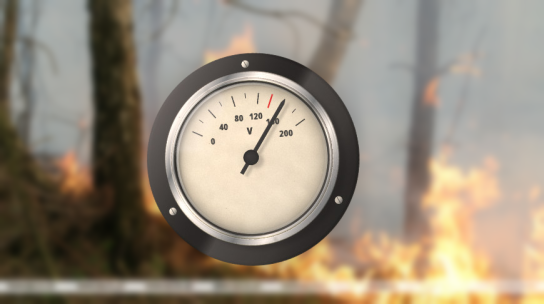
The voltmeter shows 160V
